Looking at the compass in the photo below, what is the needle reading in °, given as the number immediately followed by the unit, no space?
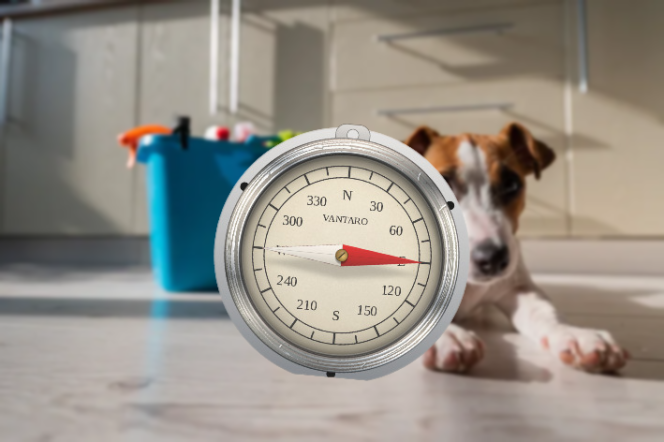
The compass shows 90°
